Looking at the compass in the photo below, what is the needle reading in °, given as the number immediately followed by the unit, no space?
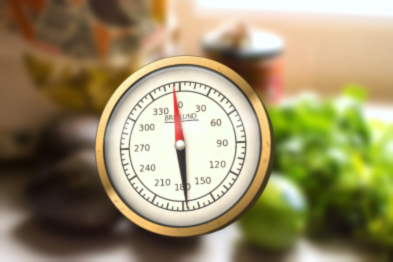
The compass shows 355°
